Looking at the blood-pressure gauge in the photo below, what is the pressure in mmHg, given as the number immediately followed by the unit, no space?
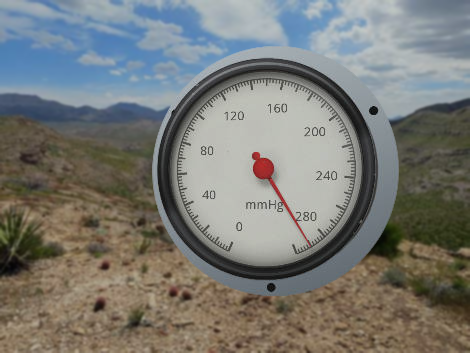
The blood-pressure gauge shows 290mmHg
